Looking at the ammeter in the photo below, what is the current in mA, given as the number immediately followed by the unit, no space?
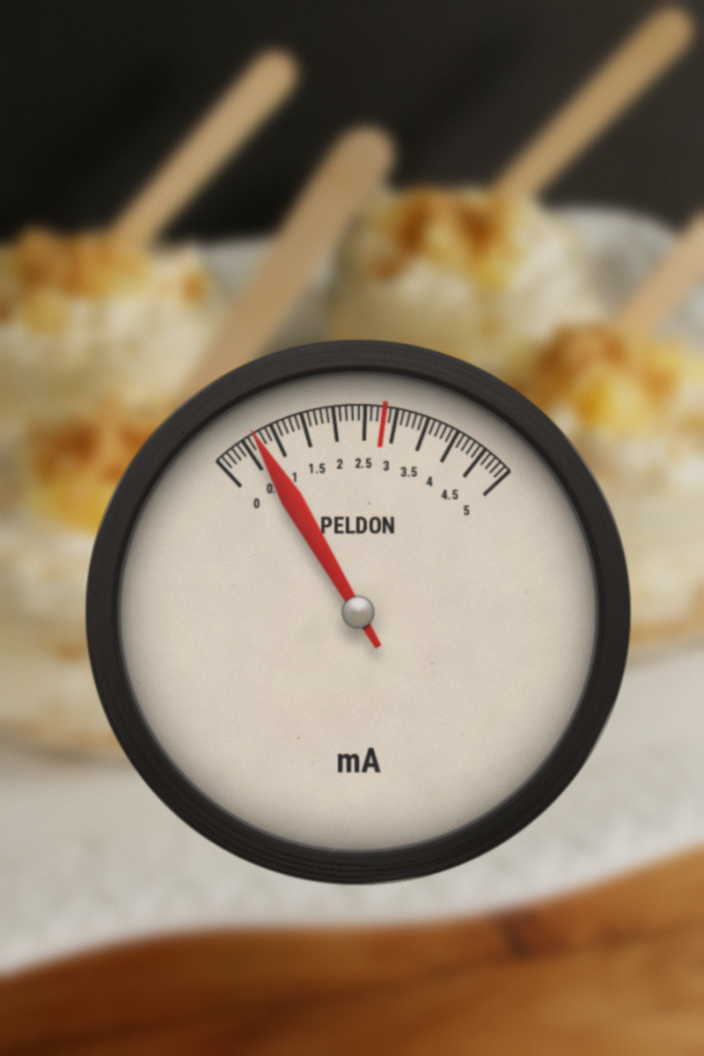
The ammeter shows 0.7mA
